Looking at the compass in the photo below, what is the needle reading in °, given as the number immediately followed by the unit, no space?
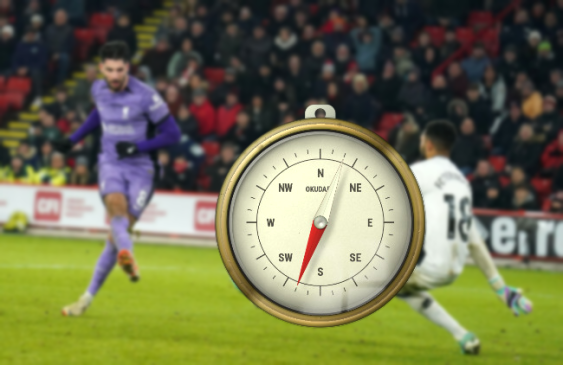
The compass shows 200°
